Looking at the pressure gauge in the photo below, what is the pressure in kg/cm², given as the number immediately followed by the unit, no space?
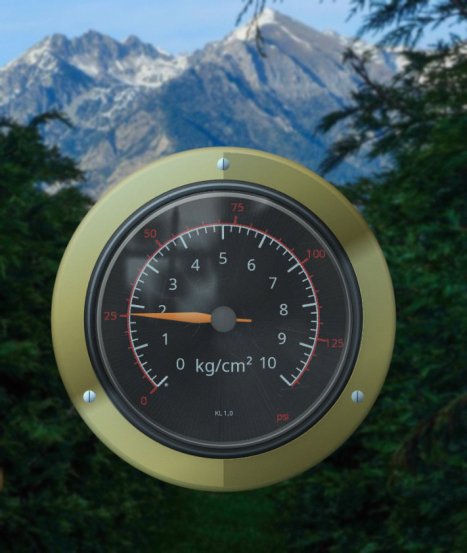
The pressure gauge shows 1.8kg/cm²
